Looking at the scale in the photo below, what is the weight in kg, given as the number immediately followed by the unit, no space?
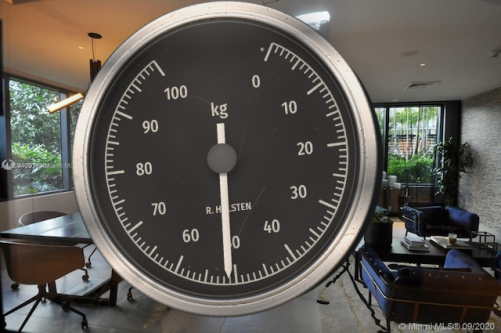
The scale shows 51kg
